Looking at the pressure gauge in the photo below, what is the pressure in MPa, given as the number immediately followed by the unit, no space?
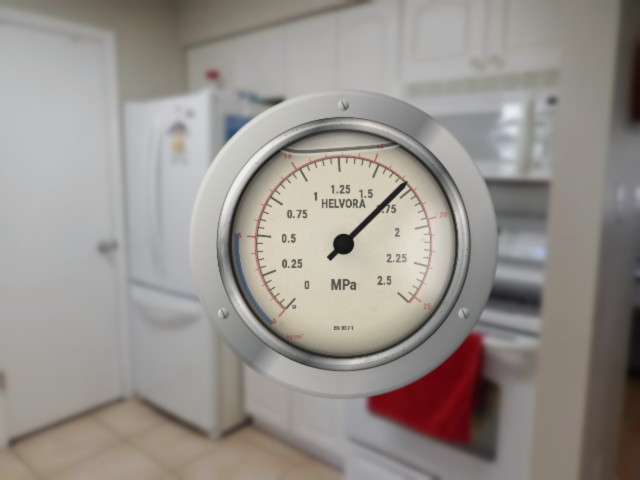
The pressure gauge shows 1.7MPa
